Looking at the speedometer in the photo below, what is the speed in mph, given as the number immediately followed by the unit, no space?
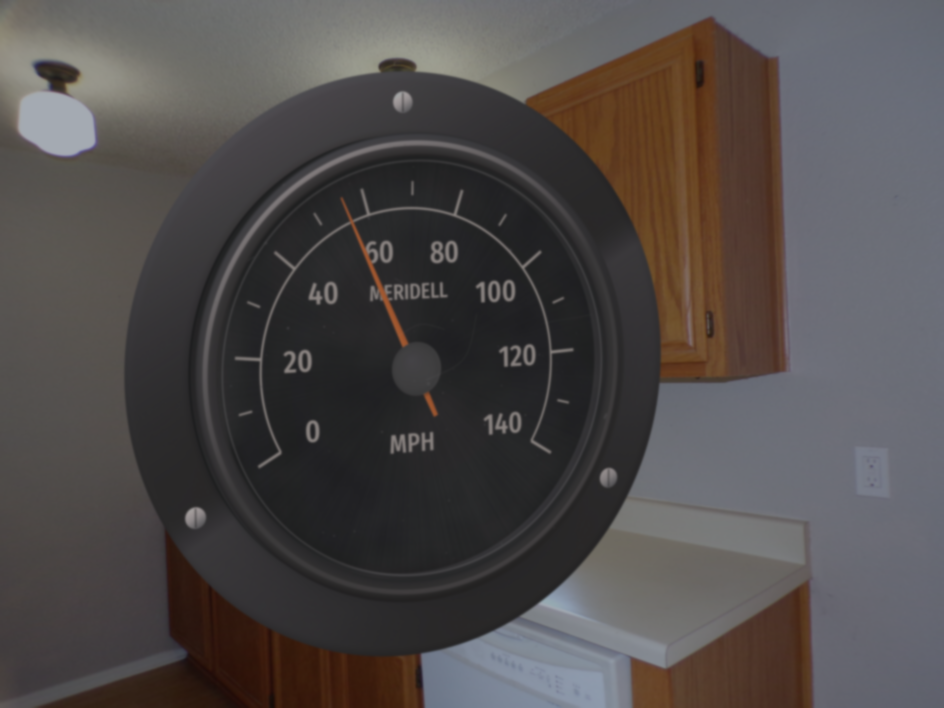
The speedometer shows 55mph
